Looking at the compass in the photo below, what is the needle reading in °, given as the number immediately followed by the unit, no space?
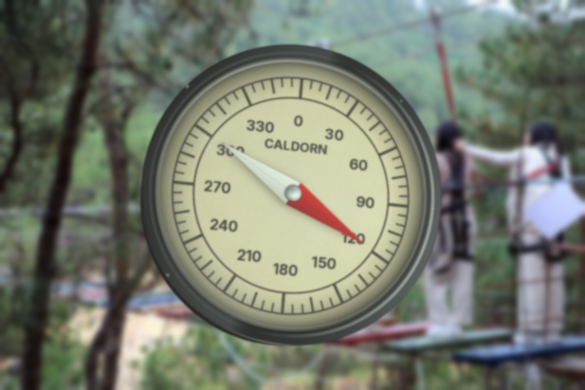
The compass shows 120°
